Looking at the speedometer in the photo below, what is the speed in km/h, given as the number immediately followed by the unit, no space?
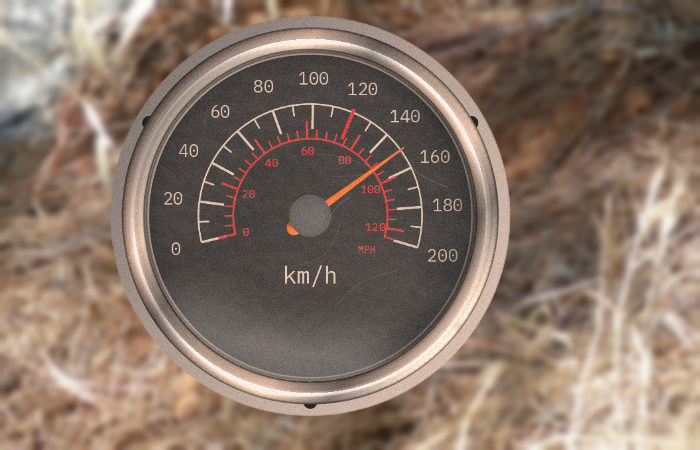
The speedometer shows 150km/h
